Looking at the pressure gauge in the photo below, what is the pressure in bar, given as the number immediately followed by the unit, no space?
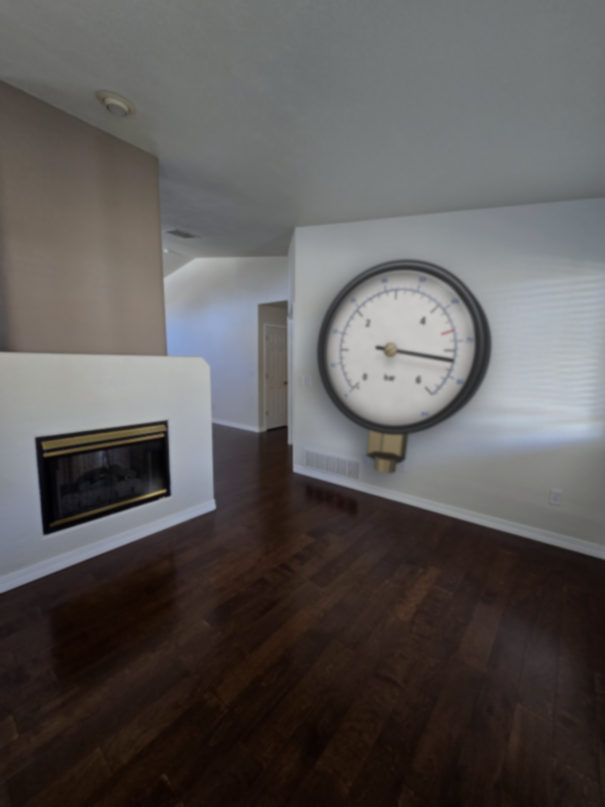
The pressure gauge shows 5.2bar
